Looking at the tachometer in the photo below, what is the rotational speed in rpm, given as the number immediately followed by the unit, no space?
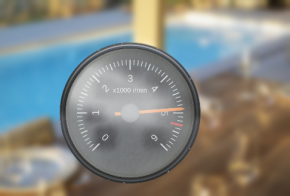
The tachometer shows 4900rpm
